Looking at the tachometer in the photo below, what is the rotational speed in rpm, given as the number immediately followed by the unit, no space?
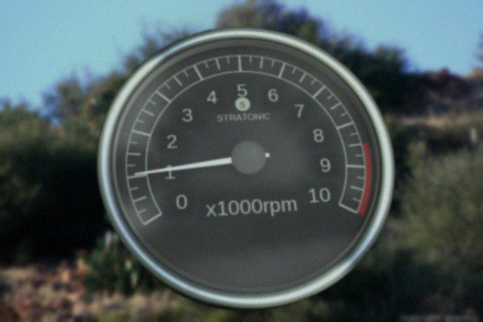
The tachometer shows 1000rpm
